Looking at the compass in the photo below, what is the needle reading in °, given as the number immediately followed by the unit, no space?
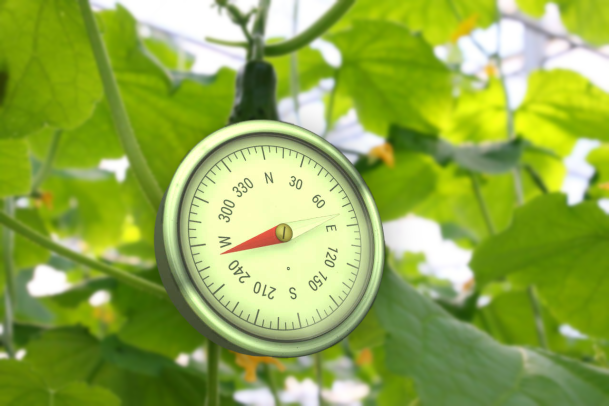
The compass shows 260°
